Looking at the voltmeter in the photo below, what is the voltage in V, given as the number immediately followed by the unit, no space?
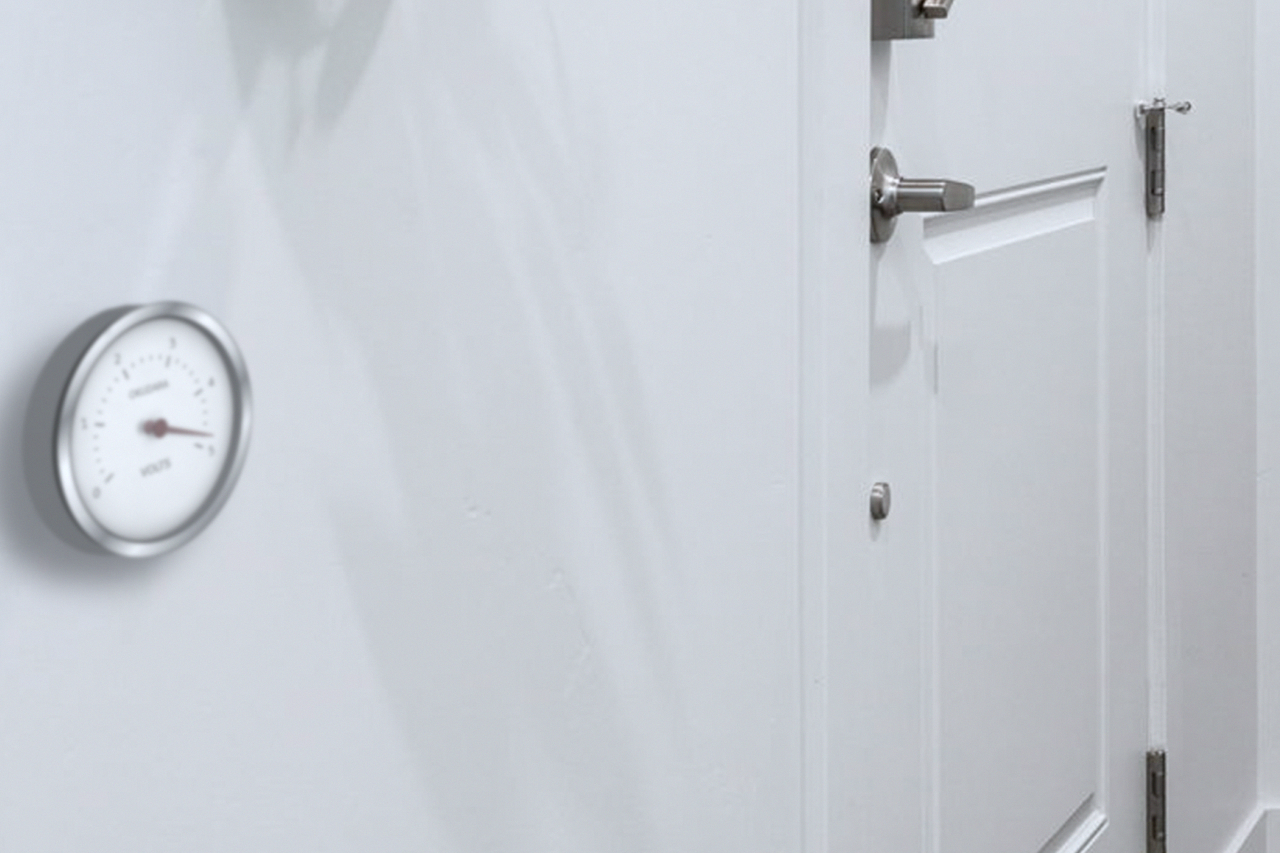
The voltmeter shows 4.8V
